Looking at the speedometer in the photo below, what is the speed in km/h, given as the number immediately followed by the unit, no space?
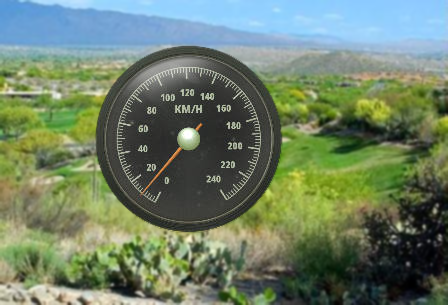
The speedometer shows 10km/h
